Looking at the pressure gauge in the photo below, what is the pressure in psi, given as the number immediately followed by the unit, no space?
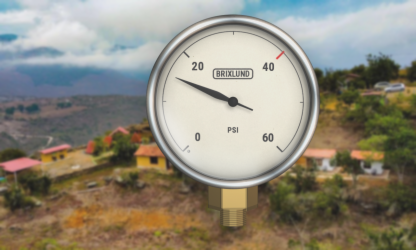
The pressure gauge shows 15psi
